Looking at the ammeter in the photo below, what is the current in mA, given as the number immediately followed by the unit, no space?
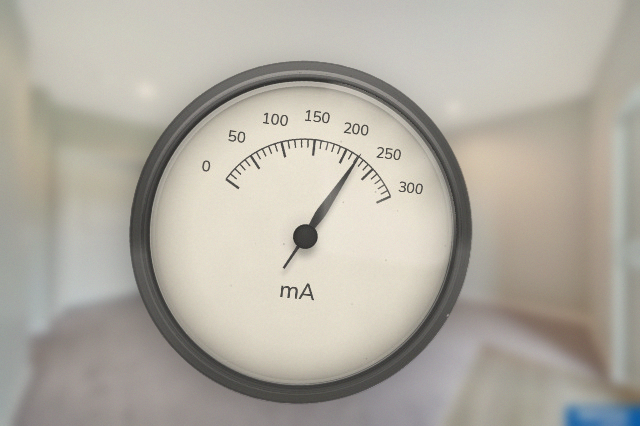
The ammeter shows 220mA
